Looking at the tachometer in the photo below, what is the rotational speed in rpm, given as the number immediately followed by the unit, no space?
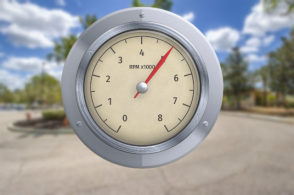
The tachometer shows 5000rpm
